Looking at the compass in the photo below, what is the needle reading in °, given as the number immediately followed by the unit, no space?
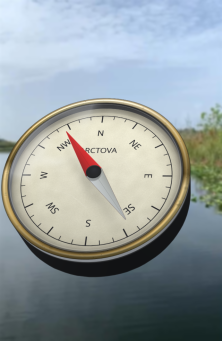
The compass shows 325°
